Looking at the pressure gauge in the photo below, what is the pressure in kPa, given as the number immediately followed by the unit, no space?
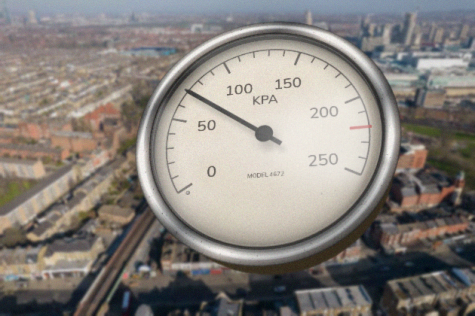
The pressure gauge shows 70kPa
